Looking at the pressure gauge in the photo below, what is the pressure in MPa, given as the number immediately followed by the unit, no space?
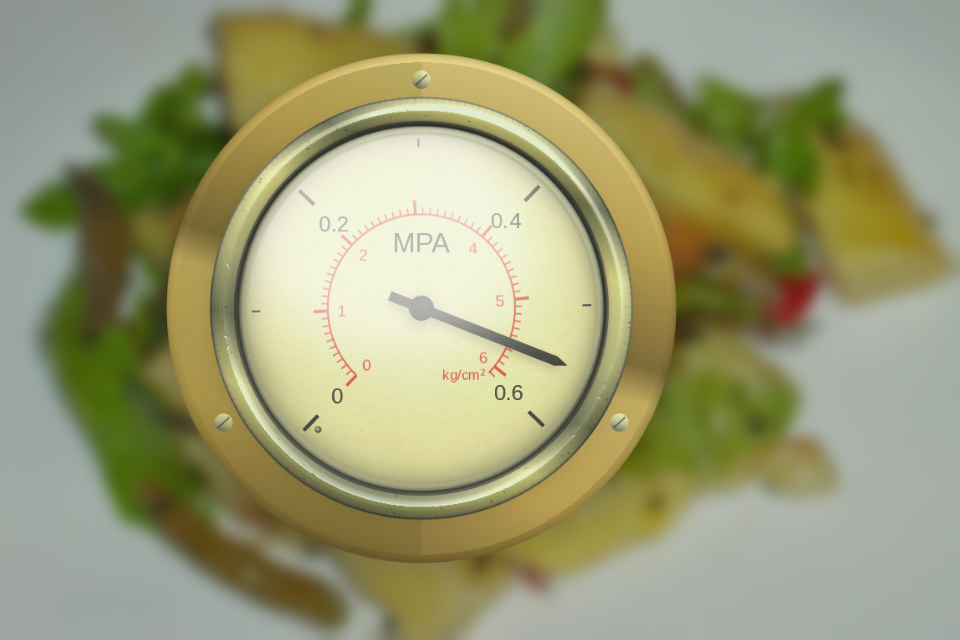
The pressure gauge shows 0.55MPa
